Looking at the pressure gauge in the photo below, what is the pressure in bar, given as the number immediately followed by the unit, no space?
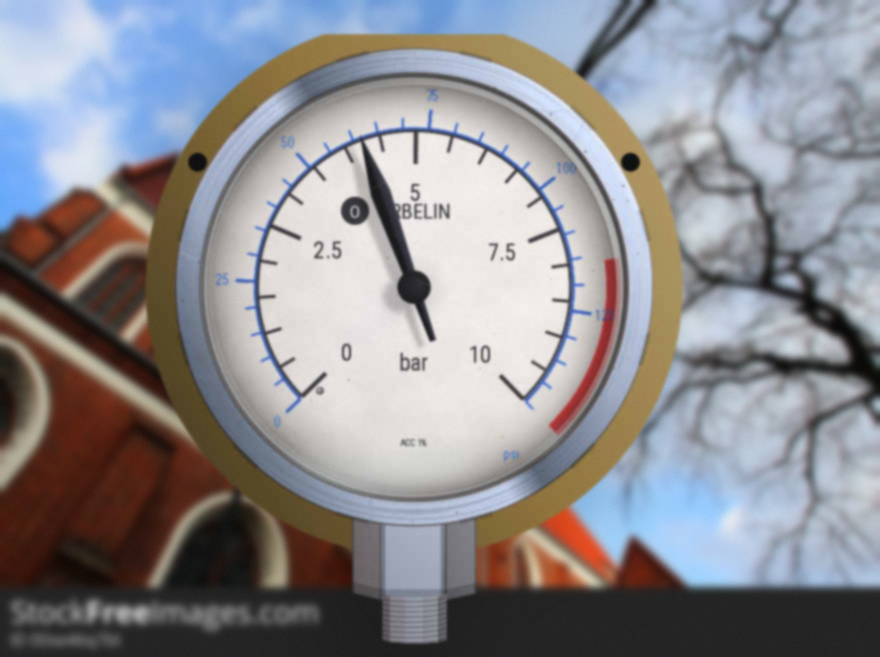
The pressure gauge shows 4.25bar
